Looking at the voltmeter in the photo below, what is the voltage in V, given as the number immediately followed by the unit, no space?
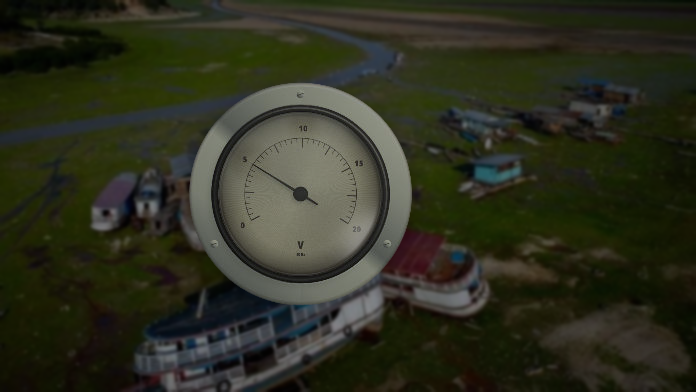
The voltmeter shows 5V
